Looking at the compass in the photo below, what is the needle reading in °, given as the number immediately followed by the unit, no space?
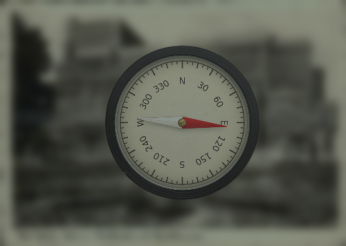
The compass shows 95°
